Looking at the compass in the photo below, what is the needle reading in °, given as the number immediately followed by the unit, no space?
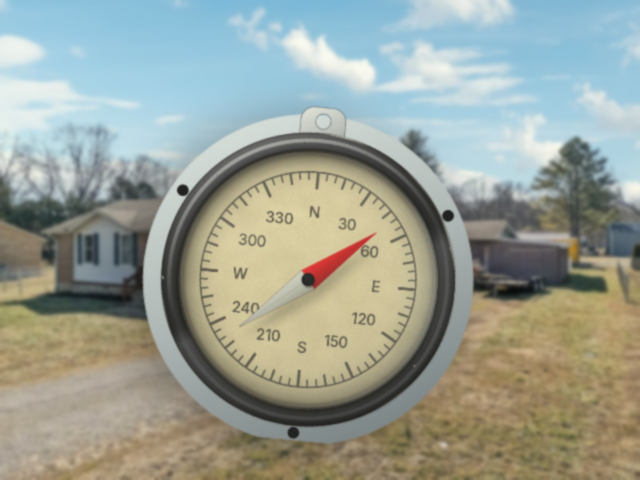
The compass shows 50°
